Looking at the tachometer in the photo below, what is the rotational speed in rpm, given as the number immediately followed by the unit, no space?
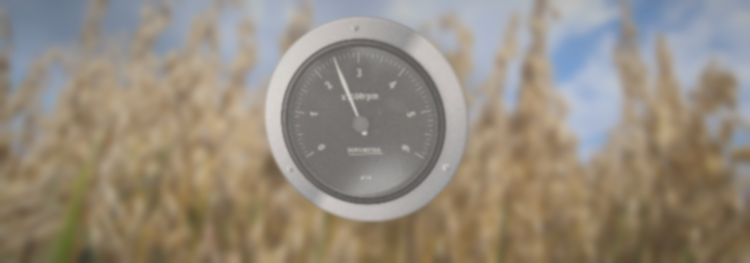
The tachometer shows 2500rpm
